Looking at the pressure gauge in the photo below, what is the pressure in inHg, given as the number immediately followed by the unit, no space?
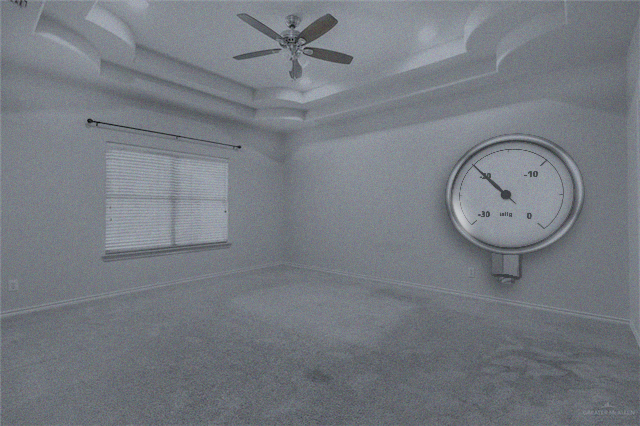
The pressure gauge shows -20inHg
